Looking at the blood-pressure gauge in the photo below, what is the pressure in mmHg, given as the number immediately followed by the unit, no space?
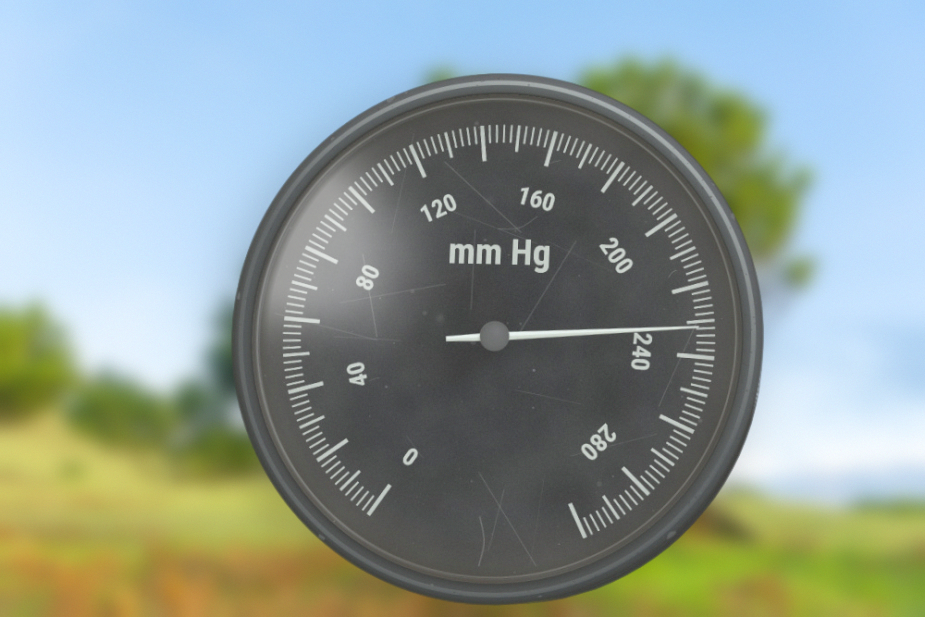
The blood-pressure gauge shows 232mmHg
